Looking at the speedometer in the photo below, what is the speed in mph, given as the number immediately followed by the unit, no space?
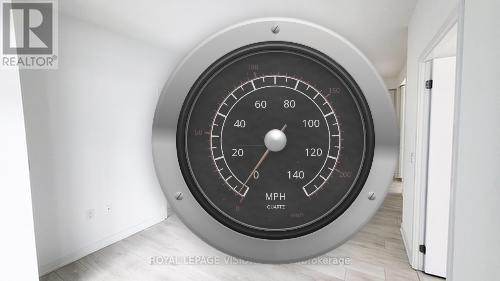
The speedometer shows 2.5mph
